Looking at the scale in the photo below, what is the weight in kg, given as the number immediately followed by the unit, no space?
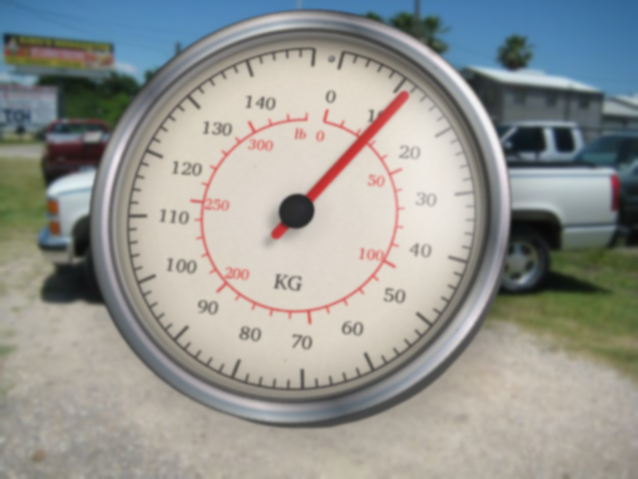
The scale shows 12kg
